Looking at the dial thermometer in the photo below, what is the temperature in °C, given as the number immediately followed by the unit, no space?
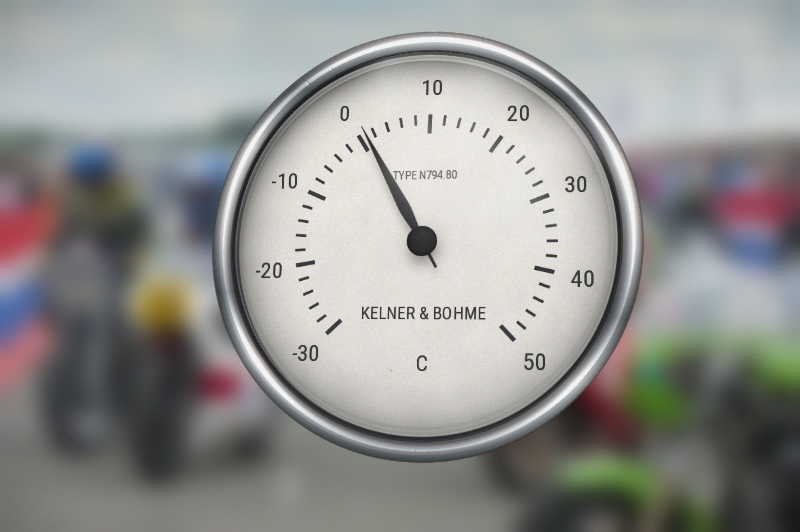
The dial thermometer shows 1°C
